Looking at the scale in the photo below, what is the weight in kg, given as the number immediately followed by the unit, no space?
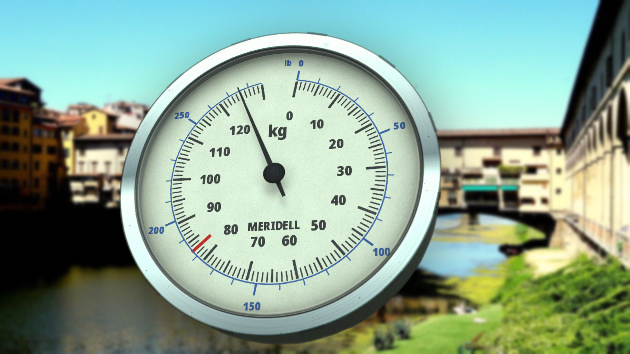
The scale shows 125kg
